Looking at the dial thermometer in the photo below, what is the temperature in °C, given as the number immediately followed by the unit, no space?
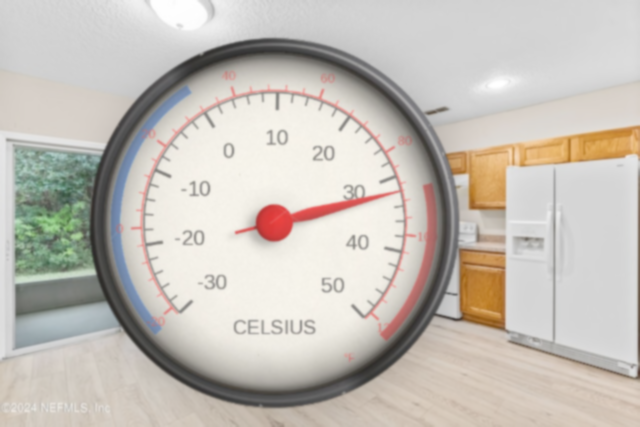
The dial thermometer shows 32°C
